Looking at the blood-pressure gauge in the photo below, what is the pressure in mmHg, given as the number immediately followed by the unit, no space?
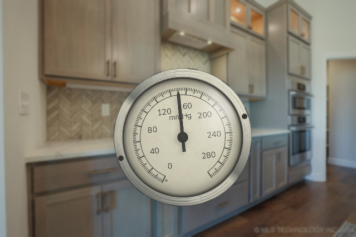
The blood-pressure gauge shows 150mmHg
